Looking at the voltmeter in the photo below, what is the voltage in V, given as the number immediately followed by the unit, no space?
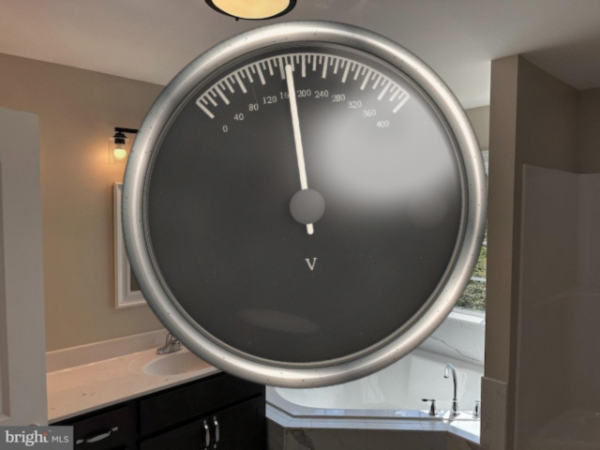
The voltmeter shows 170V
